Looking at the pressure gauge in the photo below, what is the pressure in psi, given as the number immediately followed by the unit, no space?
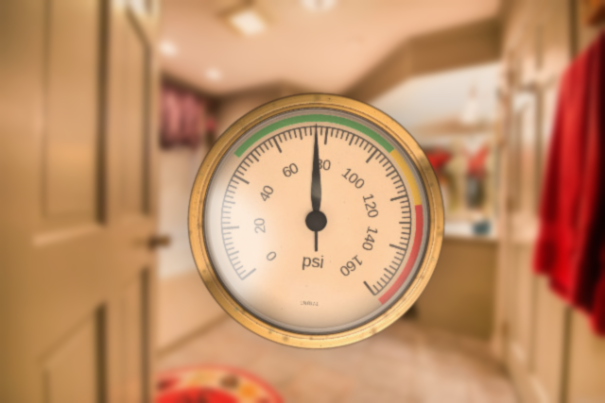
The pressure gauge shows 76psi
